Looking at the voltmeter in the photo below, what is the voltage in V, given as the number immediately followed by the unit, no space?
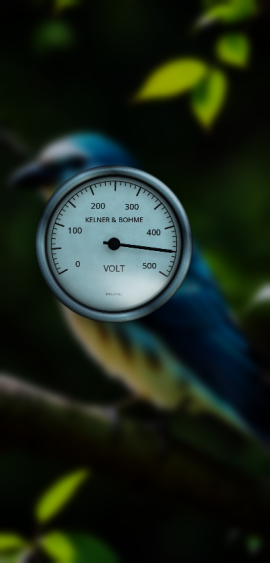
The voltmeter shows 450V
